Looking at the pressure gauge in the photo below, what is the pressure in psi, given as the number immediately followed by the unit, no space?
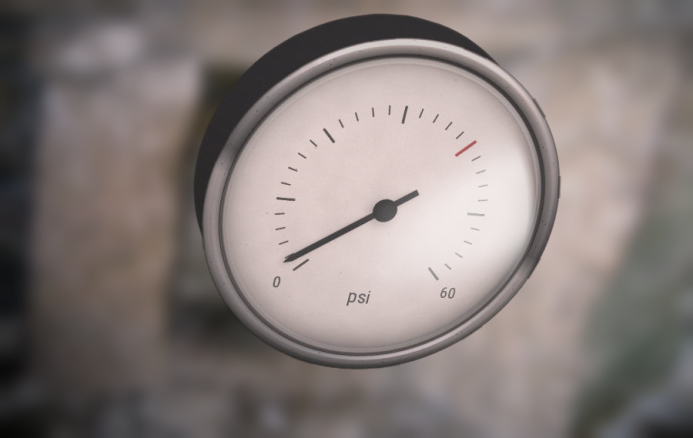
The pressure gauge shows 2psi
